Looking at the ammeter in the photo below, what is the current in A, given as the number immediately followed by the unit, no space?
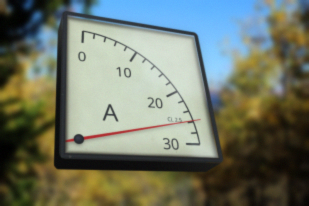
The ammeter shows 26A
